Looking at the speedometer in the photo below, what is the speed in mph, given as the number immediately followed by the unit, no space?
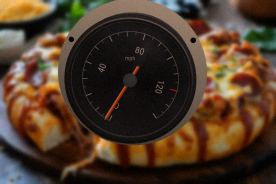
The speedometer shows 2.5mph
